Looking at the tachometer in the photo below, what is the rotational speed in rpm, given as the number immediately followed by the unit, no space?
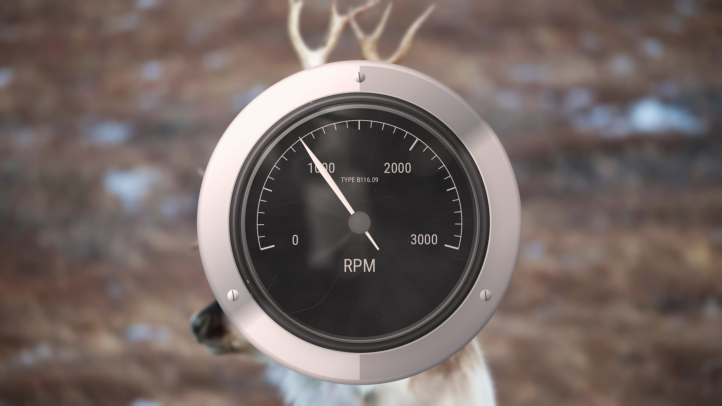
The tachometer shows 1000rpm
